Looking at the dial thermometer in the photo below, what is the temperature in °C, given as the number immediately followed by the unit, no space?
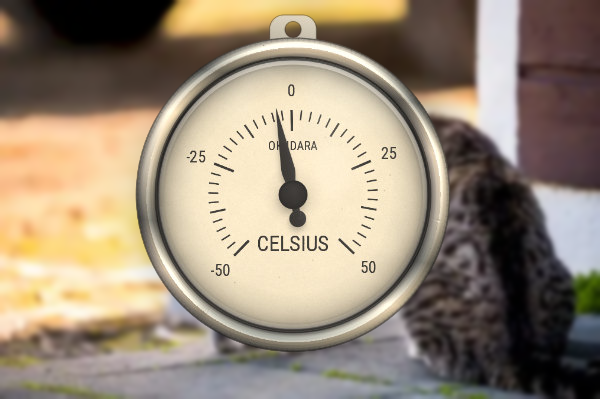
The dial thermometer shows -3.75°C
